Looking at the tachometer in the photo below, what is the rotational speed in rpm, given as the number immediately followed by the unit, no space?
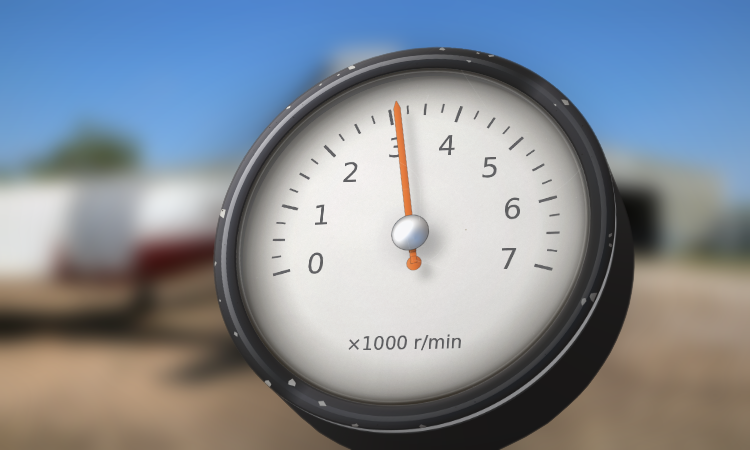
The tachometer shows 3125rpm
